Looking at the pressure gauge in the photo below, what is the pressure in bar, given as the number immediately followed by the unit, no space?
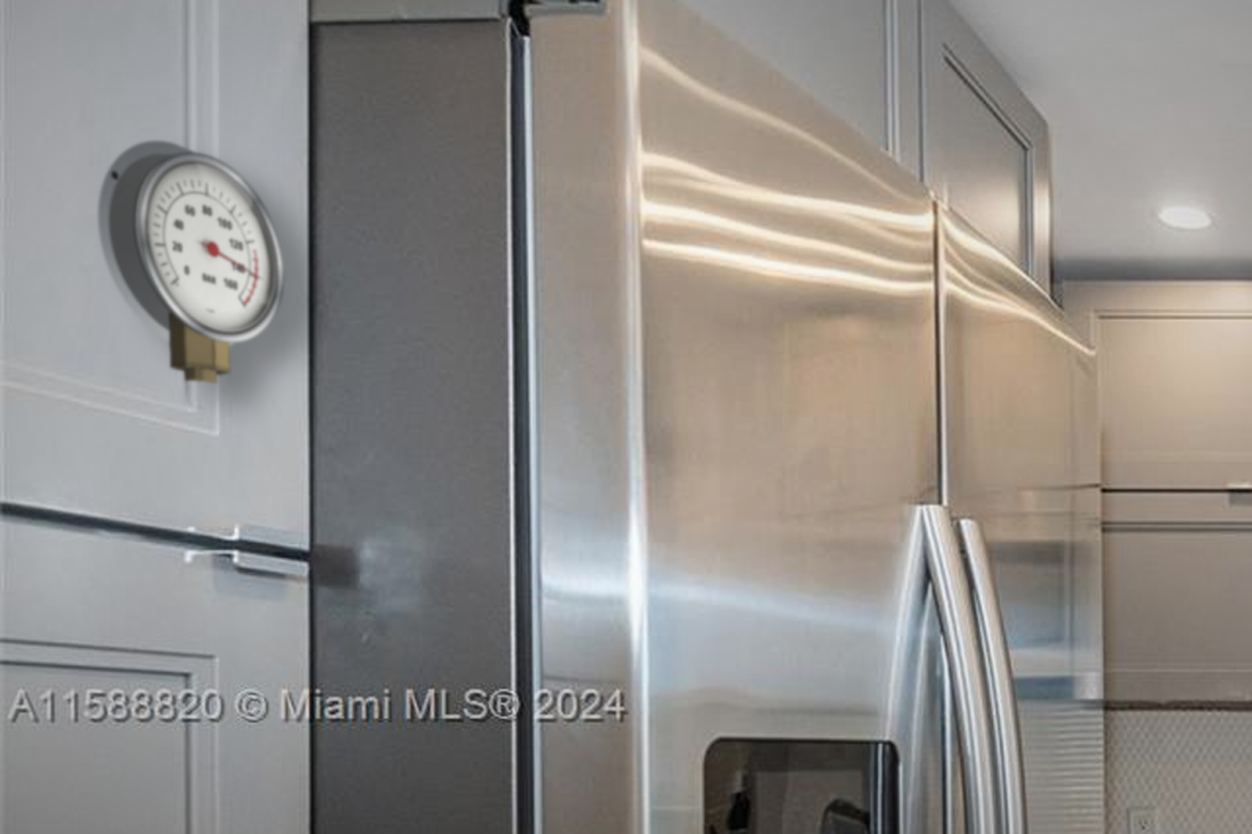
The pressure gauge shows 140bar
